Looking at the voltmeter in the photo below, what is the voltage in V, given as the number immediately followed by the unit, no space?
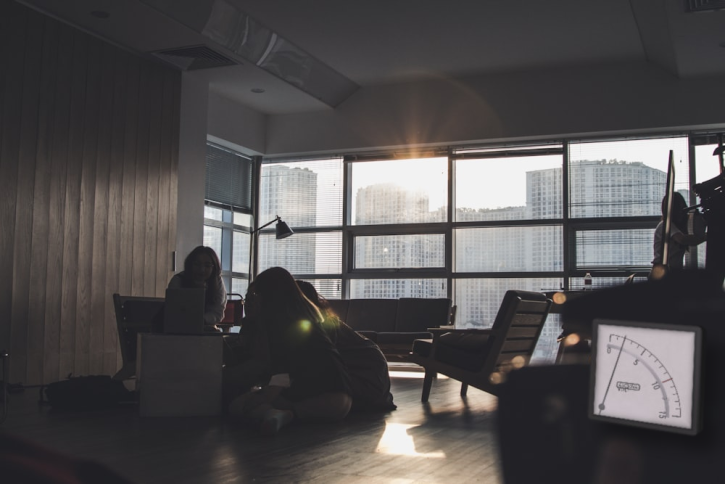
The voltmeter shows 2V
